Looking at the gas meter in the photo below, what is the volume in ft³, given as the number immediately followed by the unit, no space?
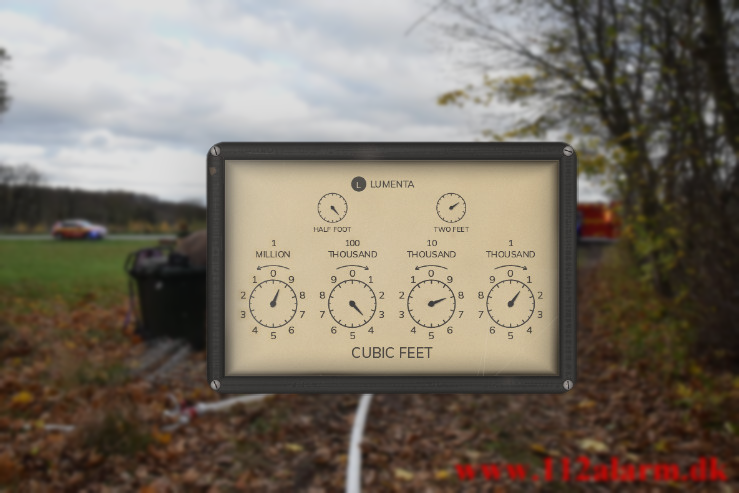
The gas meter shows 938100ft³
